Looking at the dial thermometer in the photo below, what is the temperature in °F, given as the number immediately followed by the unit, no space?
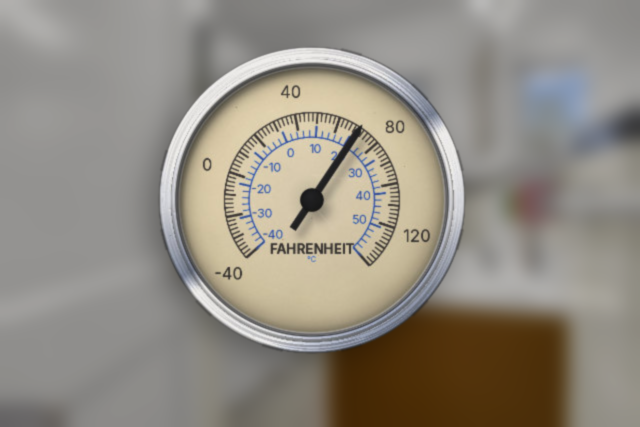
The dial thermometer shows 70°F
